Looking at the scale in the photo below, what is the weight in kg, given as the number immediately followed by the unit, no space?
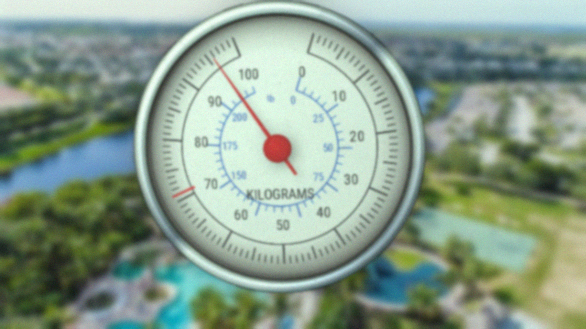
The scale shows 96kg
